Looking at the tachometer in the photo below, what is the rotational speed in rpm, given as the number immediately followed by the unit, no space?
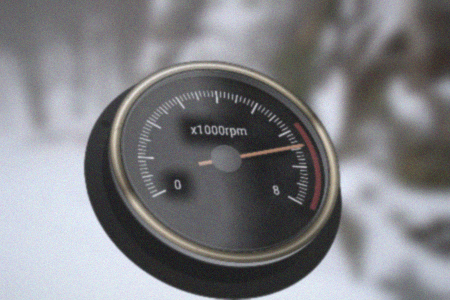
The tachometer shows 6500rpm
